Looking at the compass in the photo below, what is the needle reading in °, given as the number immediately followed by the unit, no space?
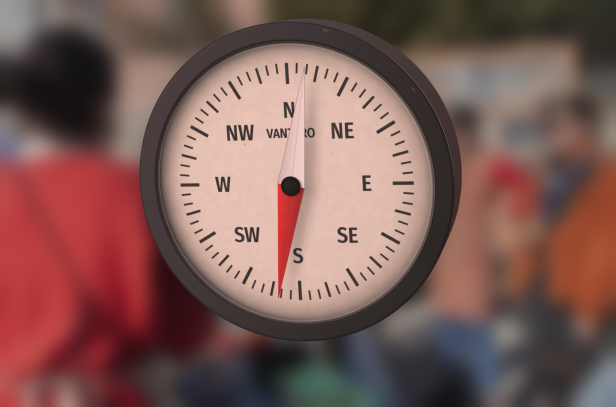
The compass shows 190°
